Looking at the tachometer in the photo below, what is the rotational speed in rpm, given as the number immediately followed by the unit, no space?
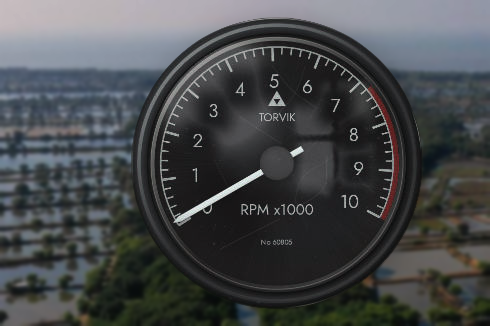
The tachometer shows 100rpm
